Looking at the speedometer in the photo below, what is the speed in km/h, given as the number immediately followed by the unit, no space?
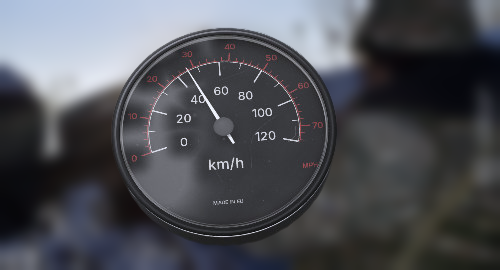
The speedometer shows 45km/h
